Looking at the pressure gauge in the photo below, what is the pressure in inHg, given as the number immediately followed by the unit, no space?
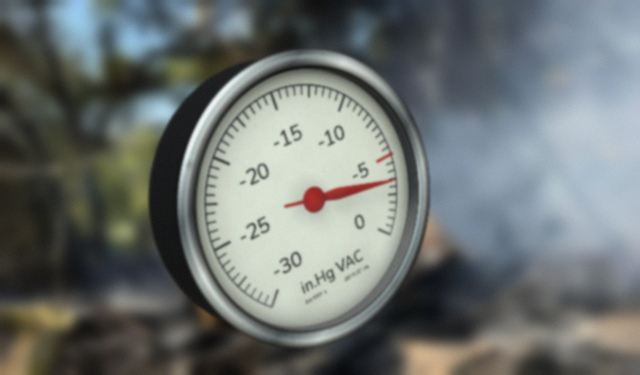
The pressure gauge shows -3.5inHg
